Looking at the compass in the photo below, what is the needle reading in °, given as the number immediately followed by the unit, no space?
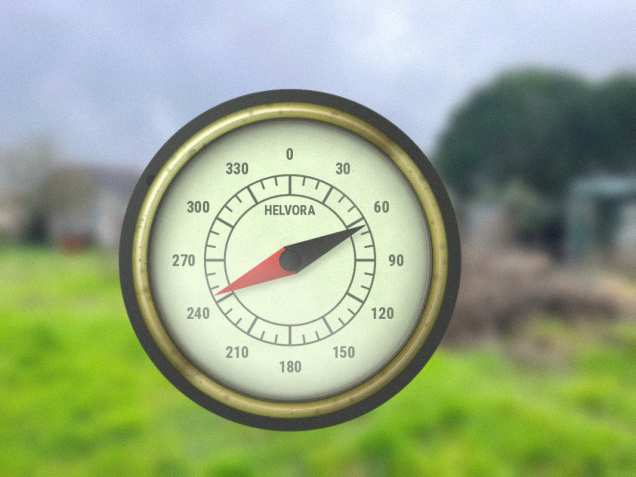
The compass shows 245°
